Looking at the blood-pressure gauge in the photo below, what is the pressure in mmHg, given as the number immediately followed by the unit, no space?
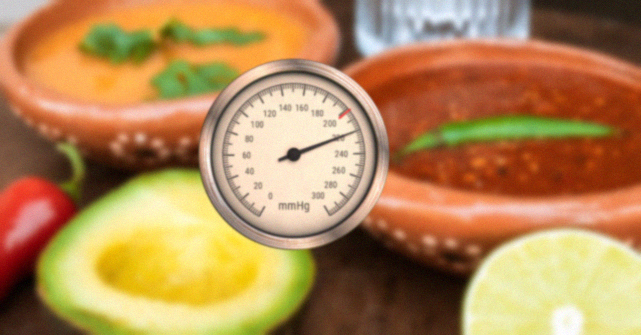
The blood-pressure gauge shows 220mmHg
